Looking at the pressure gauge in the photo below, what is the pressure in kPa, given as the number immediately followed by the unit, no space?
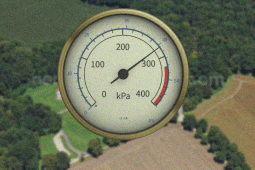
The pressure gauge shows 280kPa
